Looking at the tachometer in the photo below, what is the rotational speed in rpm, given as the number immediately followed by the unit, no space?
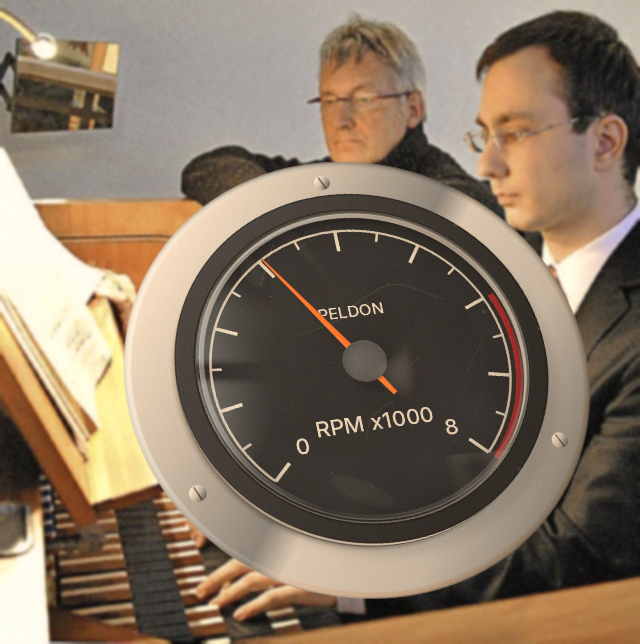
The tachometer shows 3000rpm
